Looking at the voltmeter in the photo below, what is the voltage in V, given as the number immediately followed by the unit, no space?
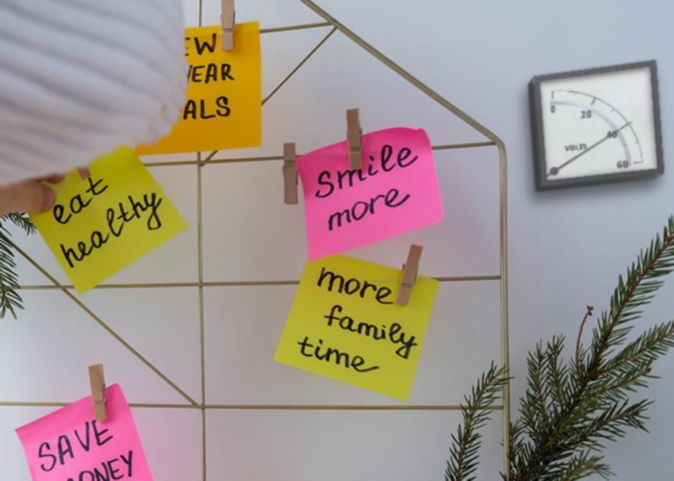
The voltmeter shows 40V
